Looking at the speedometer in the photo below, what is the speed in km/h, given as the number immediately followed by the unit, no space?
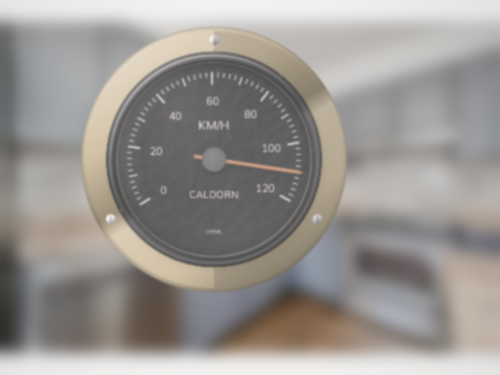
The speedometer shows 110km/h
